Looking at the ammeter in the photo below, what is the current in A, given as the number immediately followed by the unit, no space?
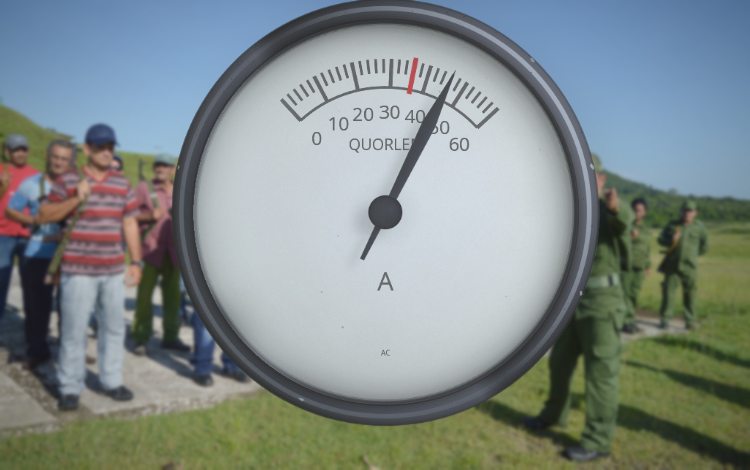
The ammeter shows 46A
